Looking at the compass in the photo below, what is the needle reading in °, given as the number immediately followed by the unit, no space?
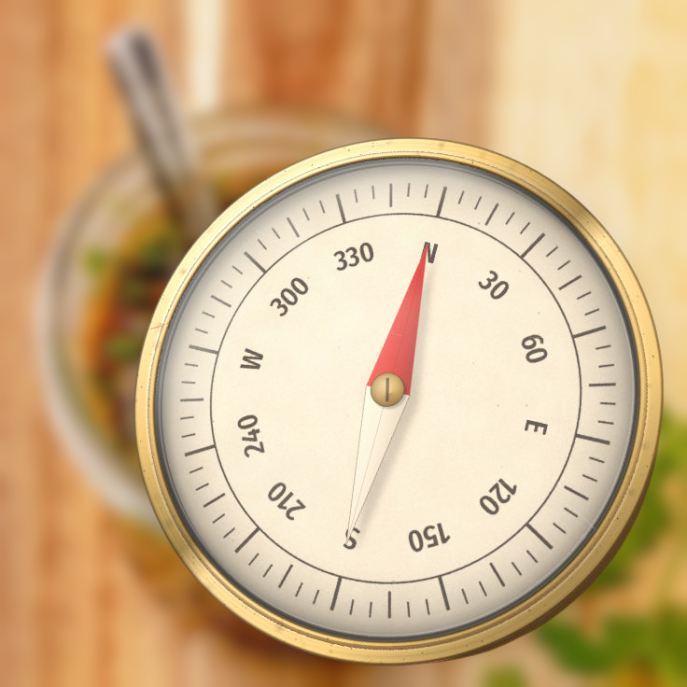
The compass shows 0°
